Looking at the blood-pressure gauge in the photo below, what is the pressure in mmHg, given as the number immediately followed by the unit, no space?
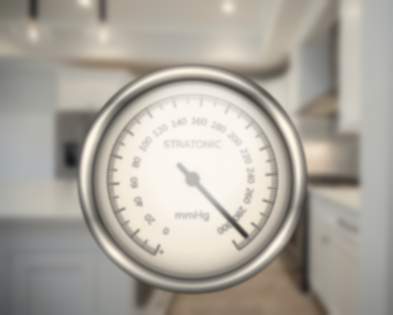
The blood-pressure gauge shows 290mmHg
